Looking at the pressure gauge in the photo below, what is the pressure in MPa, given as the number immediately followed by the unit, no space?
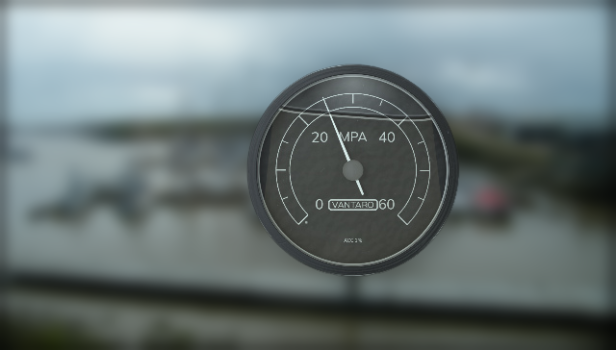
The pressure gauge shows 25MPa
